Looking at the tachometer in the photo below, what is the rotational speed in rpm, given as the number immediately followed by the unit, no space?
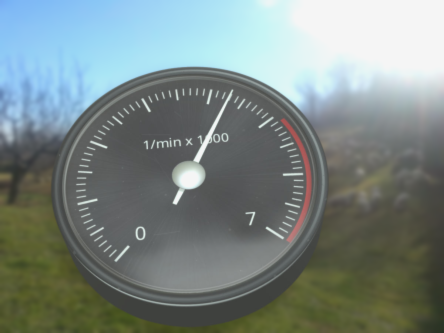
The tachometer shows 4300rpm
